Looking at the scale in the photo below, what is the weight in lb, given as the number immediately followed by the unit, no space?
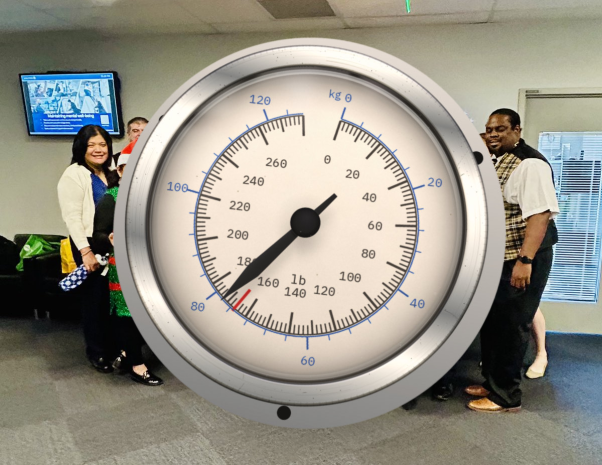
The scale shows 172lb
